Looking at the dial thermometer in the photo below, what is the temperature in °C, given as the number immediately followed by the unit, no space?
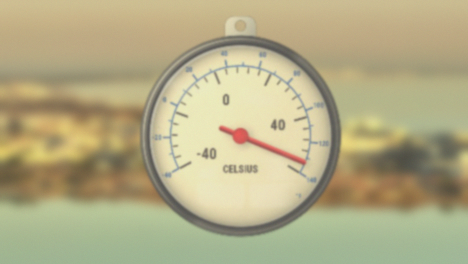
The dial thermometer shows 56°C
